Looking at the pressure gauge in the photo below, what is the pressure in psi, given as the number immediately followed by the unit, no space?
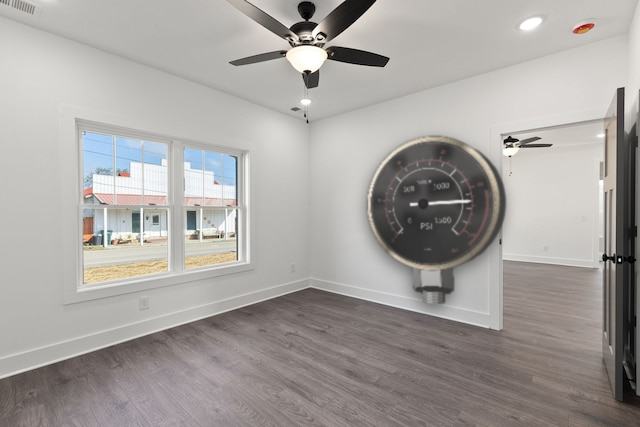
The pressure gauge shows 1250psi
